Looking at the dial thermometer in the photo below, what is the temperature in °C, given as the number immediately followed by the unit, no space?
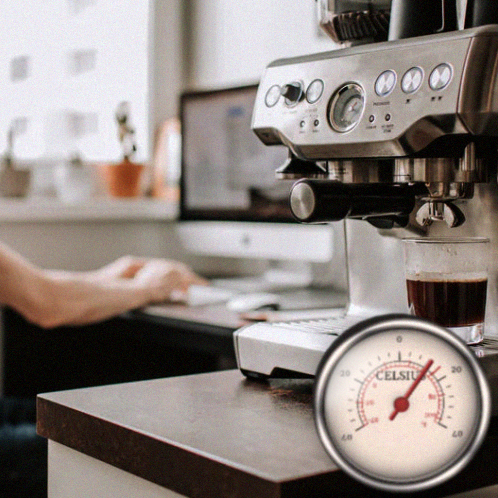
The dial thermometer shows 12°C
